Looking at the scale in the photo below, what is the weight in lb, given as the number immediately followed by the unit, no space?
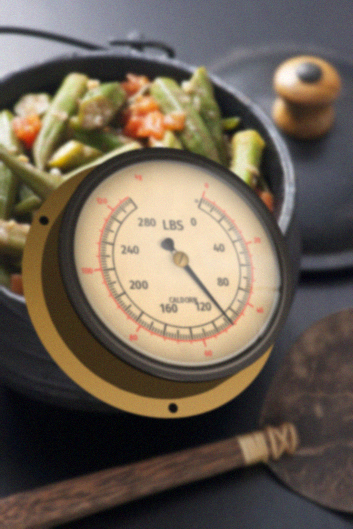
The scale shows 110lb
